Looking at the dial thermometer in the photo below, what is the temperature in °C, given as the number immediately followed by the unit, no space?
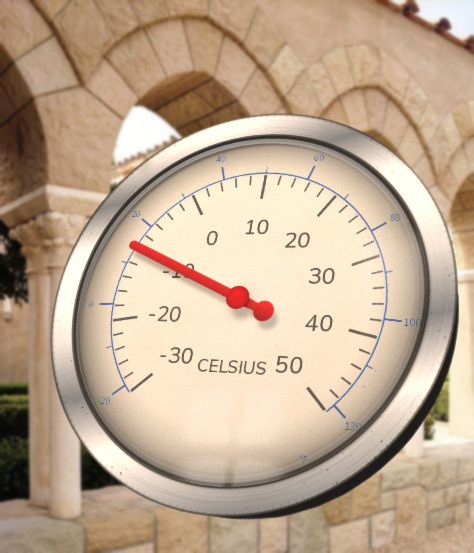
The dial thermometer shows -10°C
